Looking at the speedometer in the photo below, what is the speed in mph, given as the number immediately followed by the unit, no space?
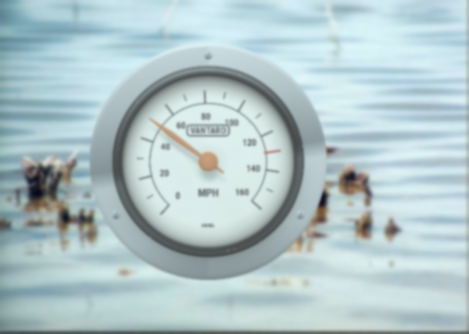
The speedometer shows 50mph
